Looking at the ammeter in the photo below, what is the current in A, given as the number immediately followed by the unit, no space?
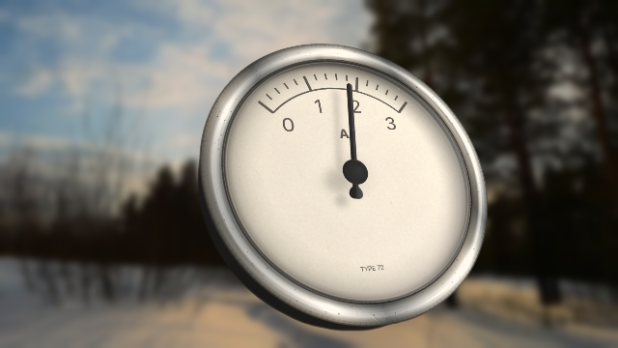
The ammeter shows 1.8A
